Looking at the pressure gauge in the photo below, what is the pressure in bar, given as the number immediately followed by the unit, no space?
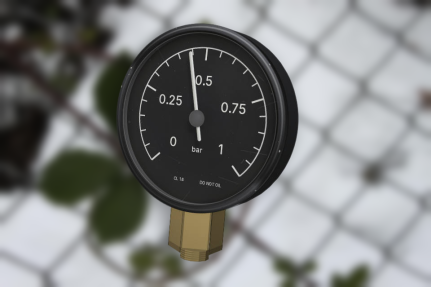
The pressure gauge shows 0.45bar
